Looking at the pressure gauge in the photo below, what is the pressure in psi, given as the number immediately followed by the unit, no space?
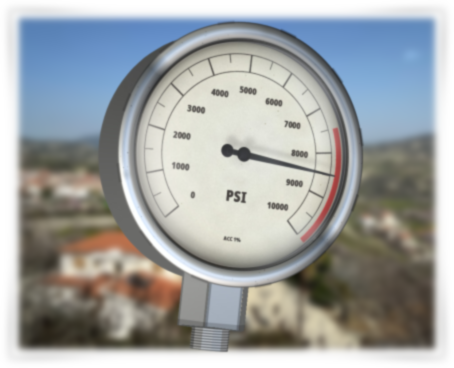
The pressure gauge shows 8500psi
